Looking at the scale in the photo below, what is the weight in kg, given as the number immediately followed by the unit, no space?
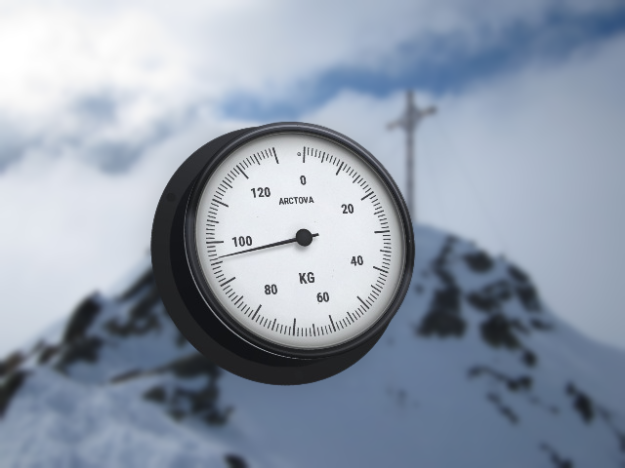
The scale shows 96kg
